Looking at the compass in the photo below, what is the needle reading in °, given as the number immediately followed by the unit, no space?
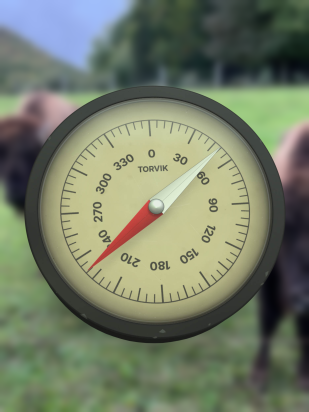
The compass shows 230°
